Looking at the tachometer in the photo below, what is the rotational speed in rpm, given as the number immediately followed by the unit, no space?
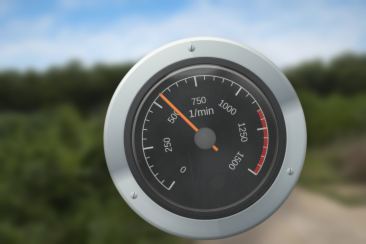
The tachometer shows 550rpm
